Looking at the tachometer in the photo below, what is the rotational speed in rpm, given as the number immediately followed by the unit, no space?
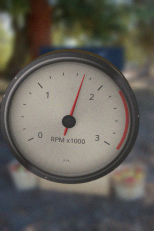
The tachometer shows 1700rpm
